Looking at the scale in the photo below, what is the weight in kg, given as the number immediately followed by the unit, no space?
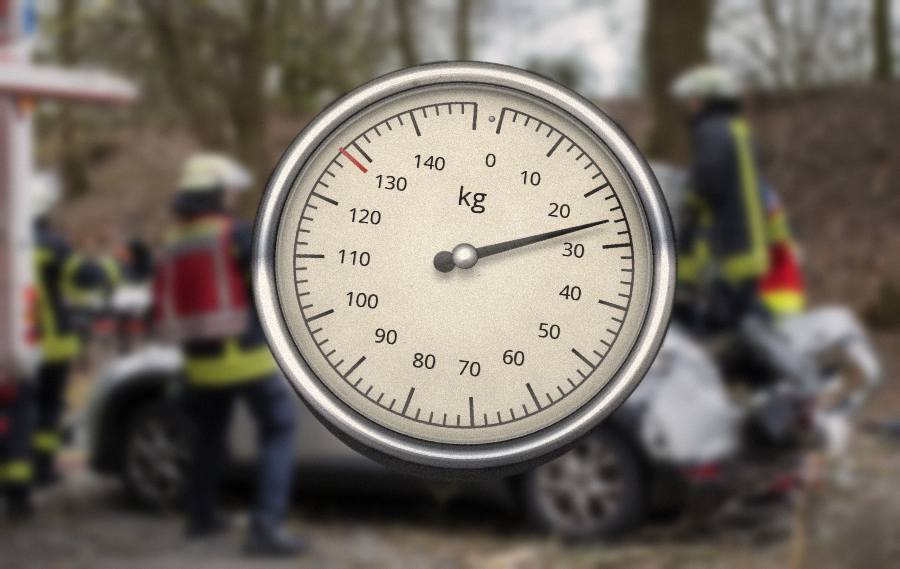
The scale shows 26kg
